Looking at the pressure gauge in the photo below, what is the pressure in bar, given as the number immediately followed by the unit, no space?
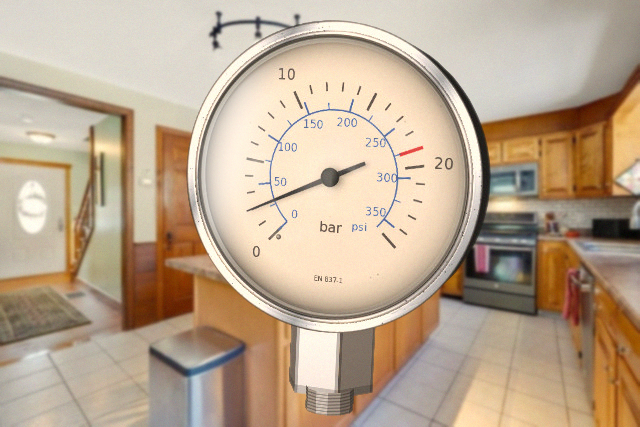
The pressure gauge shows 2bar
